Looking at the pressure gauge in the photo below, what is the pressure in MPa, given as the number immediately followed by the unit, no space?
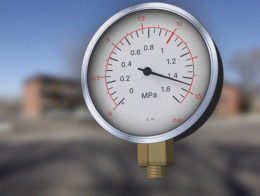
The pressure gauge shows 1.45MPa
